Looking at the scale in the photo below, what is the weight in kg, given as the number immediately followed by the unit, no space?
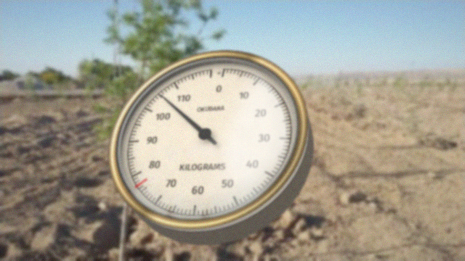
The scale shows 105kg
